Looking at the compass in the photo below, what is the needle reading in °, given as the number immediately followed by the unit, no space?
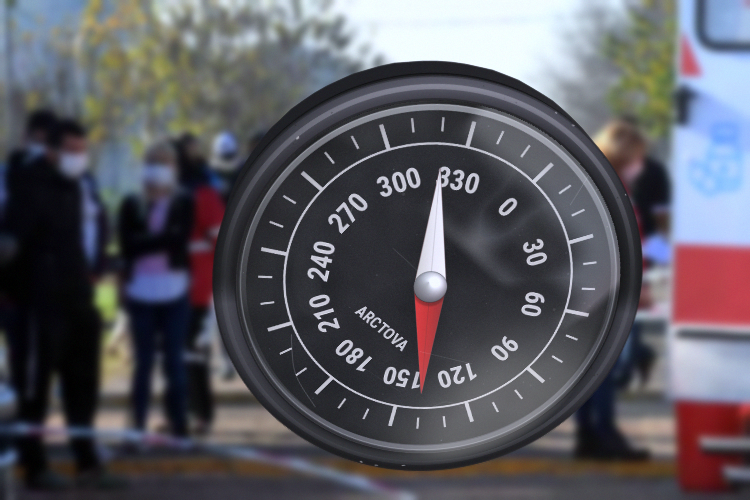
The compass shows 140°
